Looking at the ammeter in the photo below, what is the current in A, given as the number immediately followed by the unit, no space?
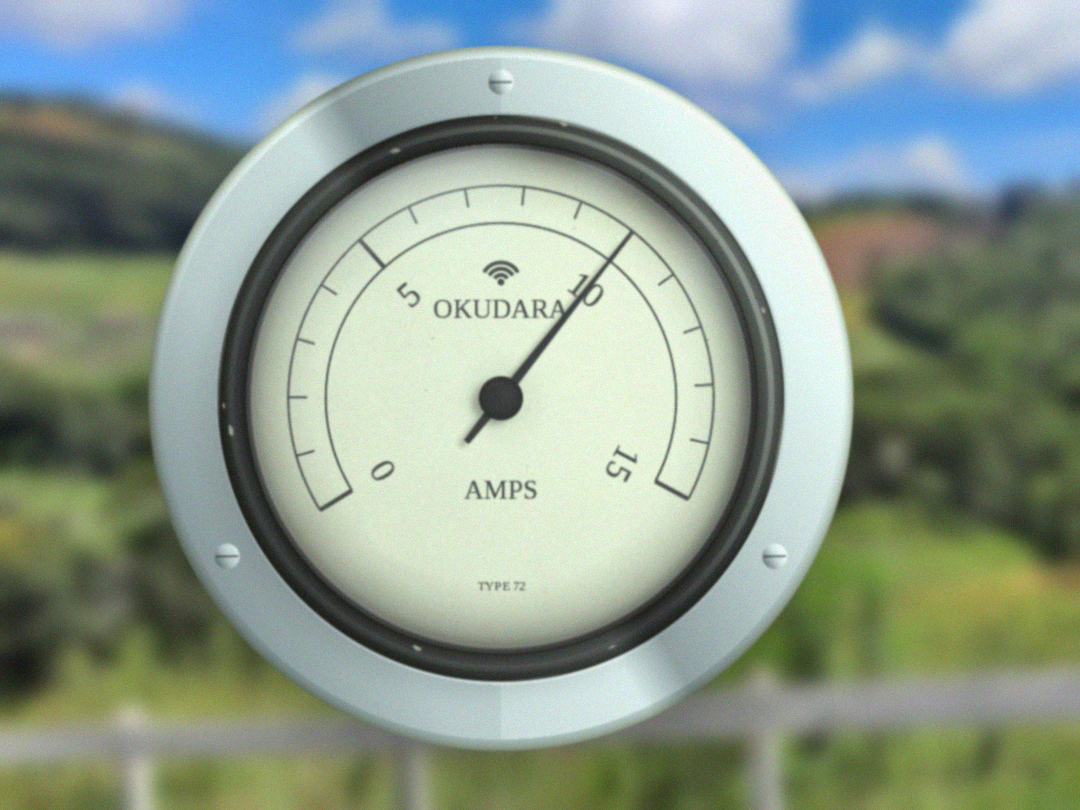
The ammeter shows 10A
